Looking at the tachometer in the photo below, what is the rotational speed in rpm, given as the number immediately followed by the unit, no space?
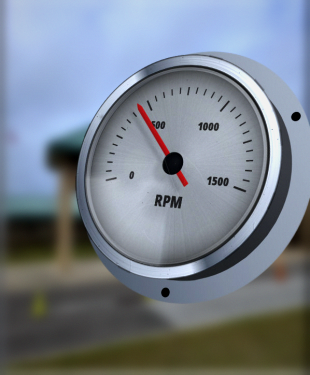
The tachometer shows 450rpm
